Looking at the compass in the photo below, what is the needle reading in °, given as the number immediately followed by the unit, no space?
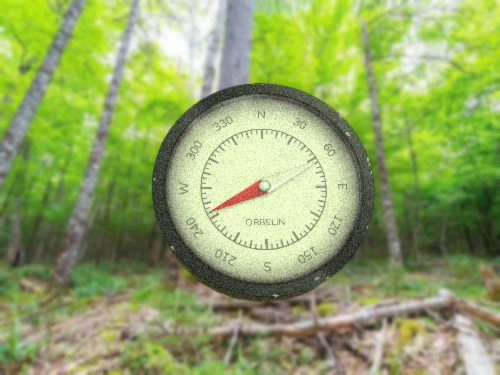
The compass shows 245°
